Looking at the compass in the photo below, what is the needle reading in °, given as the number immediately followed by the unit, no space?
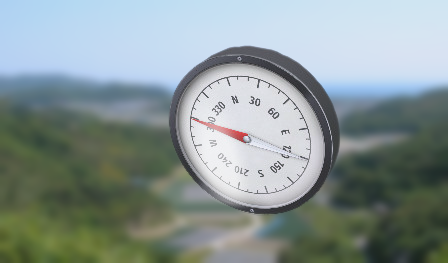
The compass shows 300°
